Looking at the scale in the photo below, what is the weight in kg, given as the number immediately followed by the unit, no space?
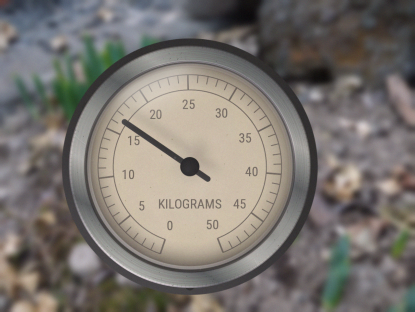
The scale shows 16.5kg
